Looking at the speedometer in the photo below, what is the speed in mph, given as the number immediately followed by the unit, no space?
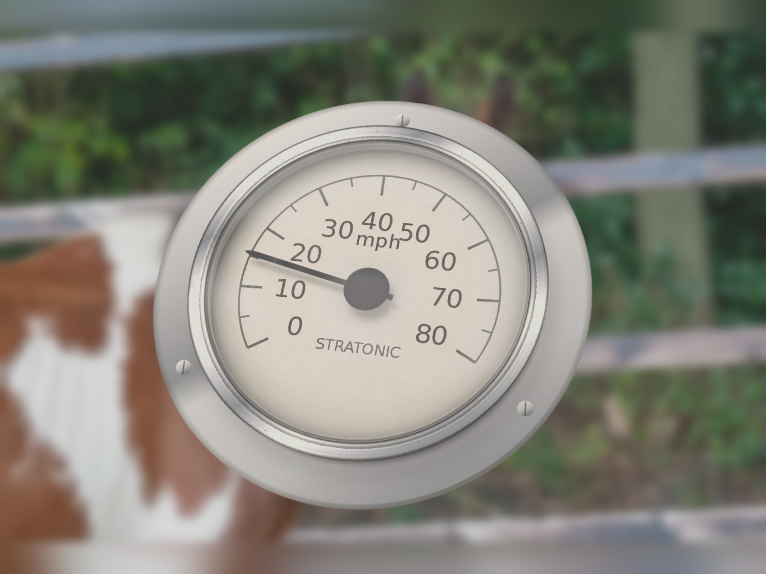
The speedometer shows 15mph
